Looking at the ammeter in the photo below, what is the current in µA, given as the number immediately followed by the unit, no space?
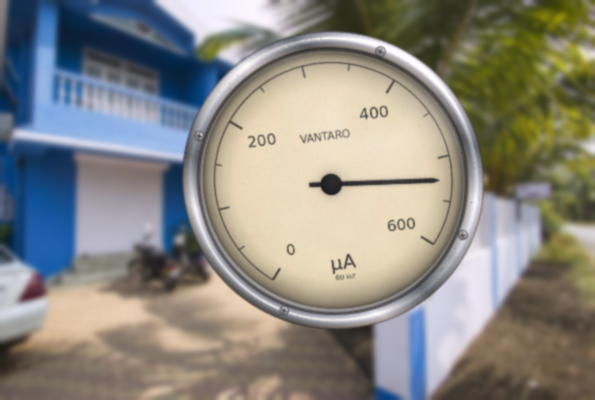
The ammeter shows 525µA
